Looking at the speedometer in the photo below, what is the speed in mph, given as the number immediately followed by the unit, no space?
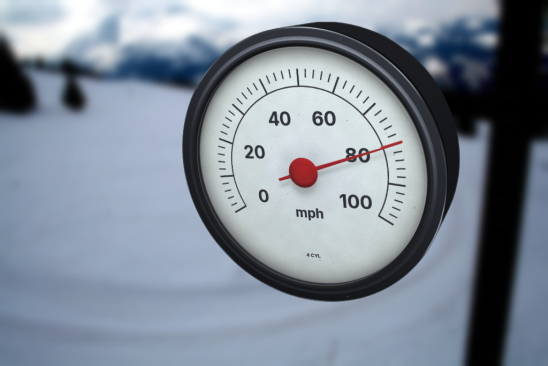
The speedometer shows 80mph
